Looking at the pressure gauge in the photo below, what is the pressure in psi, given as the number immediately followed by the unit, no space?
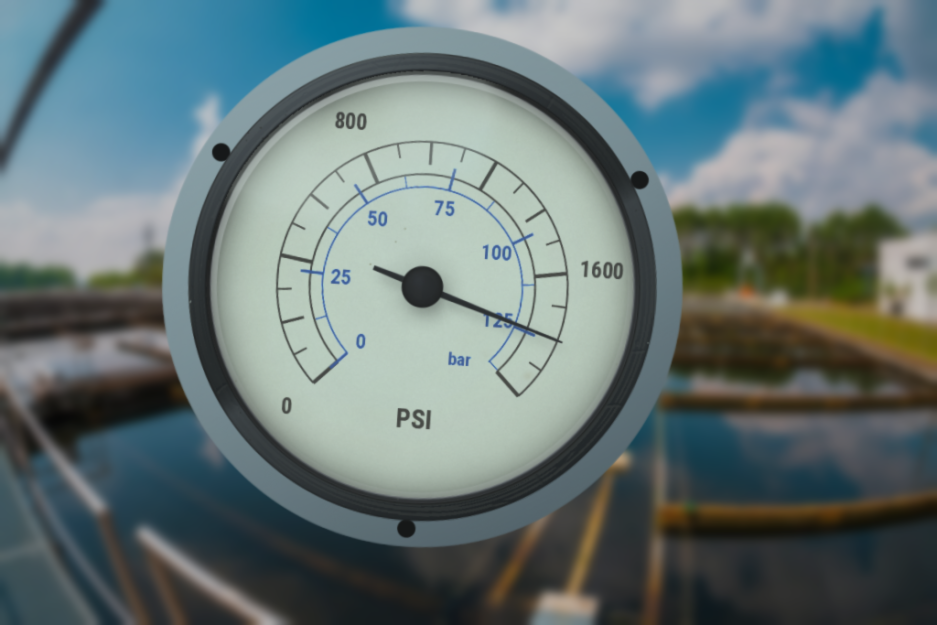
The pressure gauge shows 1800psi
